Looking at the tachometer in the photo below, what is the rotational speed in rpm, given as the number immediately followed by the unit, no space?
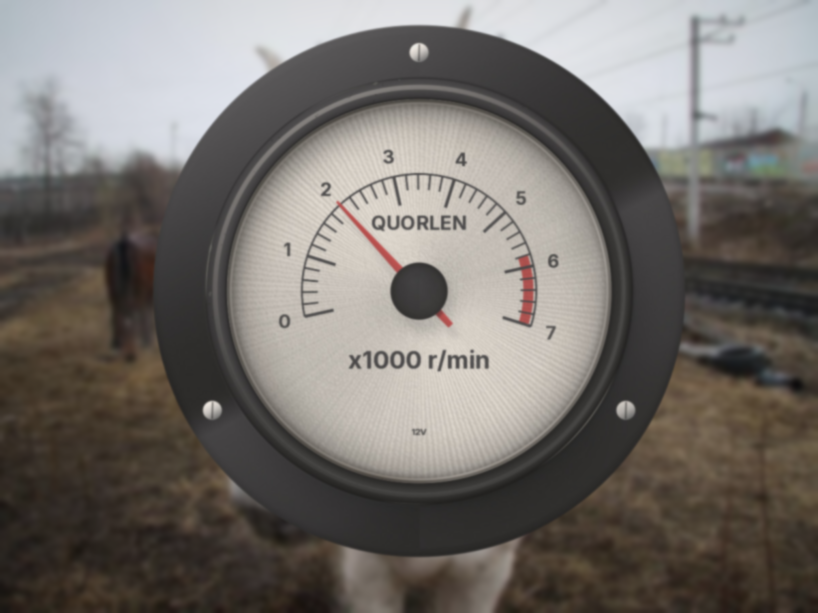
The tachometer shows 2000rpm
